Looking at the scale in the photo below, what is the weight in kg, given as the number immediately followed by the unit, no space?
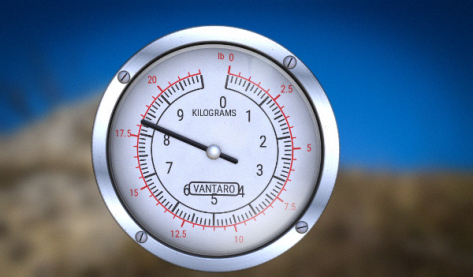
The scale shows 8.3kg
